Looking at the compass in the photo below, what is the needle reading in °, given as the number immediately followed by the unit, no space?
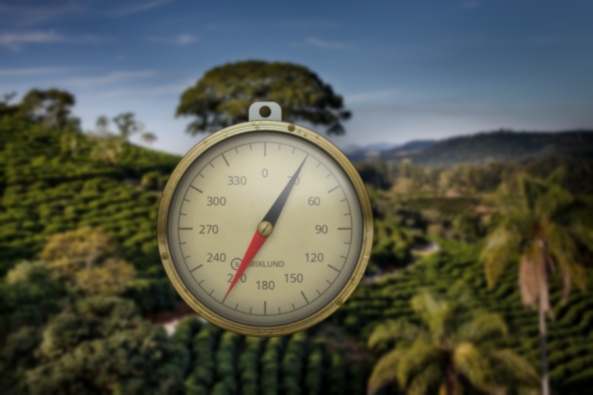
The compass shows 210°
